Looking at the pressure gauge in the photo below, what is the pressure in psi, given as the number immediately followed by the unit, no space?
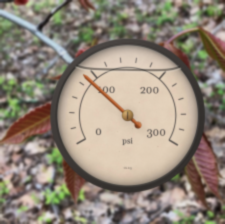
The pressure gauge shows 90psi
